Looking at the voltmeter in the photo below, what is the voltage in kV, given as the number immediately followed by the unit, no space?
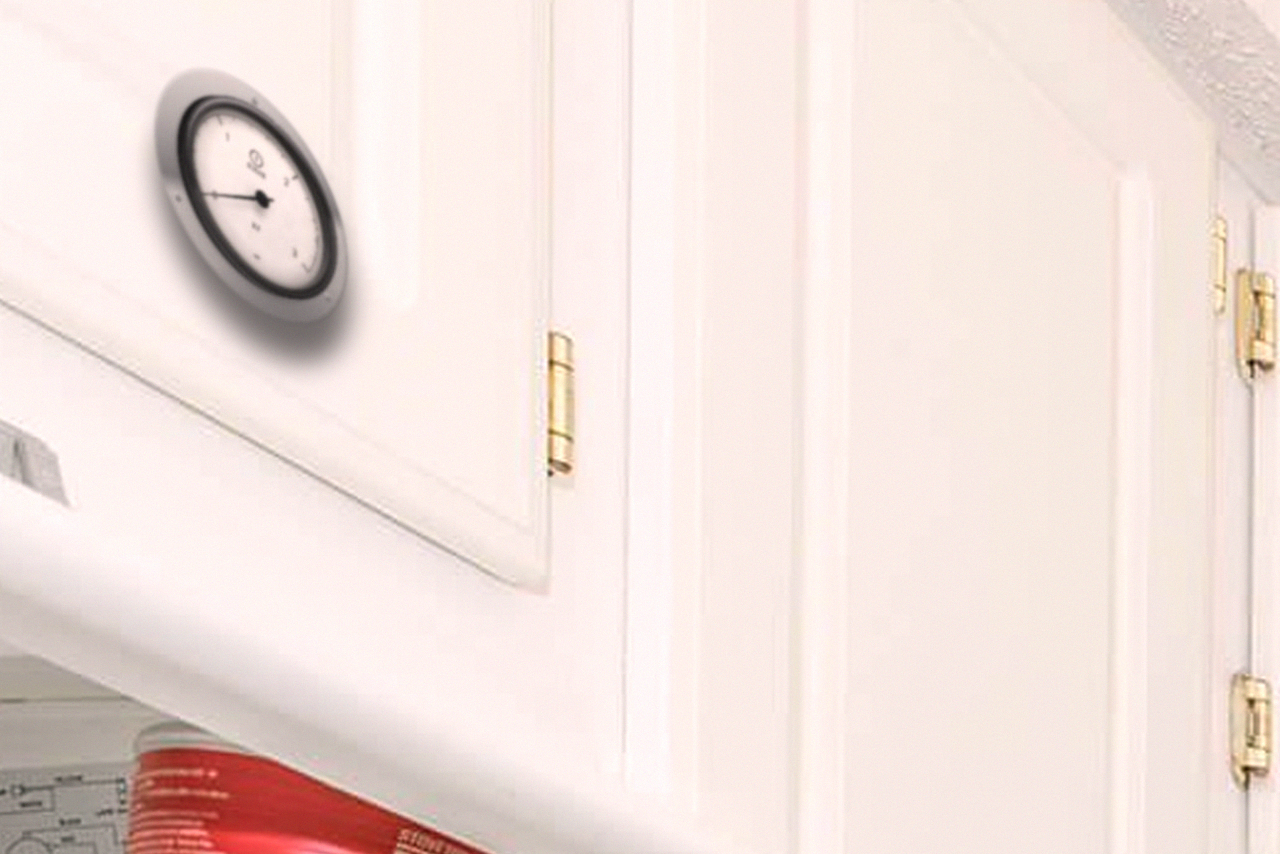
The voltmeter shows 0kV
